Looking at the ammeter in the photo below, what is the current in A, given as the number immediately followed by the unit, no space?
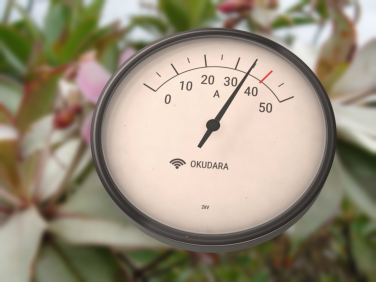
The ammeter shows 35A
